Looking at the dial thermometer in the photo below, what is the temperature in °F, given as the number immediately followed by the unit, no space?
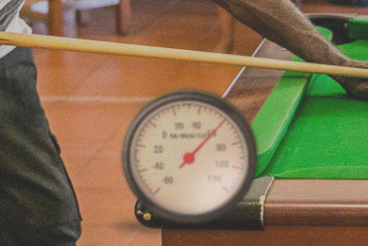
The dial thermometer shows 60°F
